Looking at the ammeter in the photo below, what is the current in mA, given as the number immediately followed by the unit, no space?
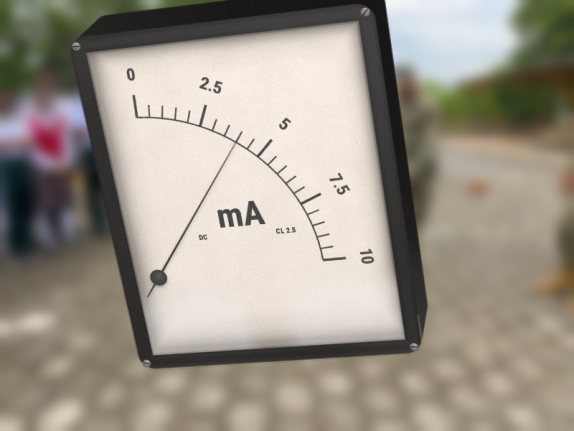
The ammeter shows 4mA
